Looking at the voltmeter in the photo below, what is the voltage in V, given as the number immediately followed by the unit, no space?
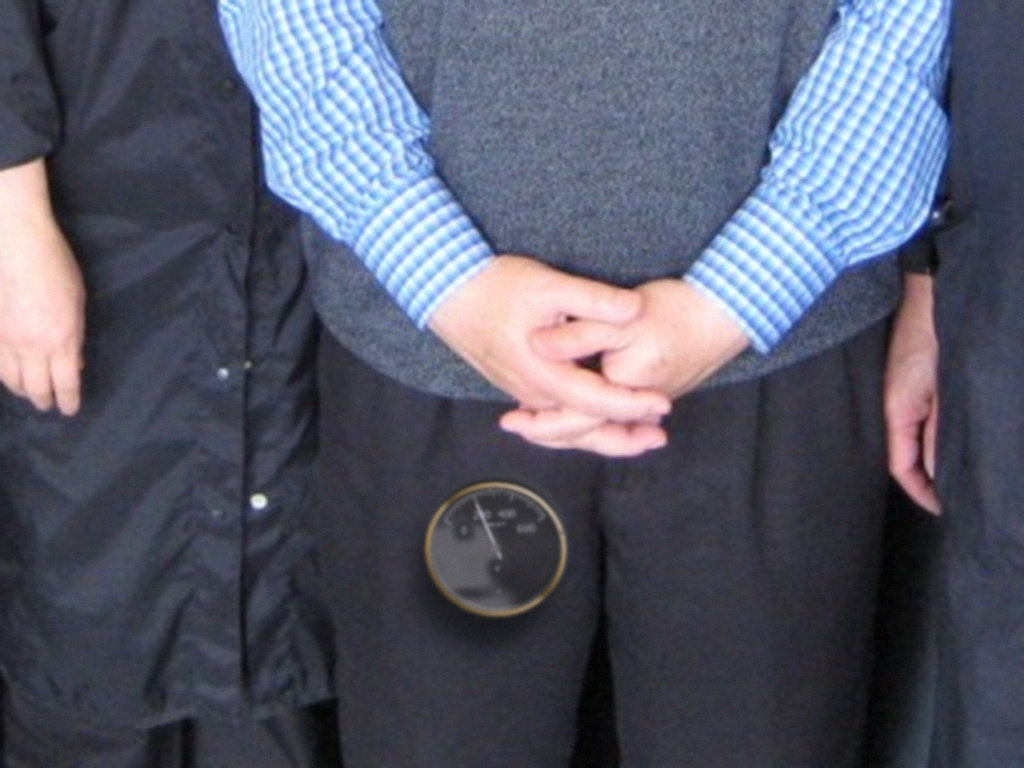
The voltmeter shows 200V
